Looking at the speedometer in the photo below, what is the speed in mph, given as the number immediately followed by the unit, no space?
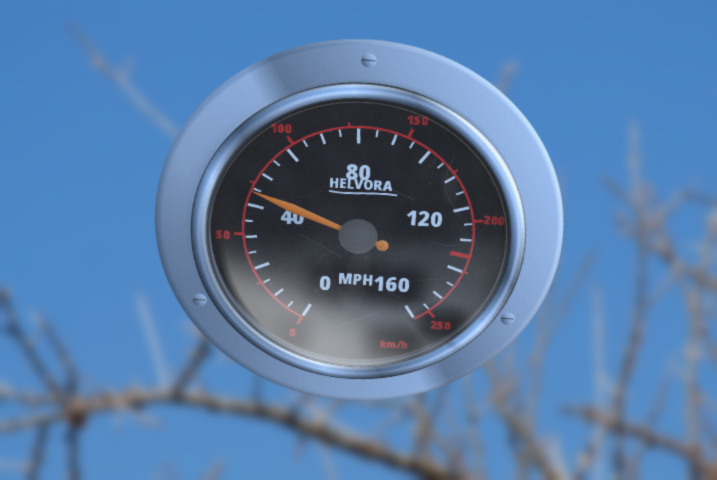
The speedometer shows 45mph
